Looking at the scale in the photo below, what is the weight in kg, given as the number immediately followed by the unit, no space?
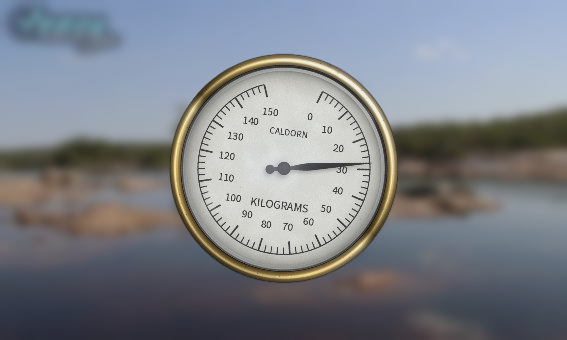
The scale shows 28kg
